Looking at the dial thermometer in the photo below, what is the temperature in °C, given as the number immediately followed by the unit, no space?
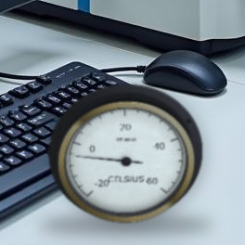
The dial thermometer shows -4°C
